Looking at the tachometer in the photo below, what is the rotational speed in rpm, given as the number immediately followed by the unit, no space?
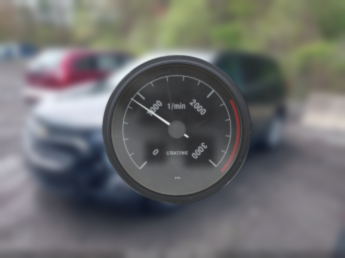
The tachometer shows 900rpm
